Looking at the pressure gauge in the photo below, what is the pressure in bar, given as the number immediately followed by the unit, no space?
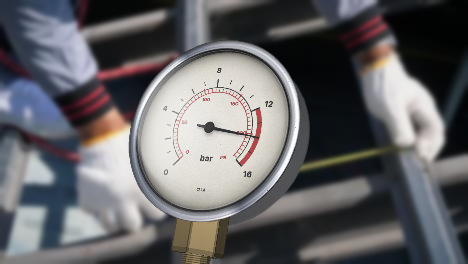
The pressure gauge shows 14bar
